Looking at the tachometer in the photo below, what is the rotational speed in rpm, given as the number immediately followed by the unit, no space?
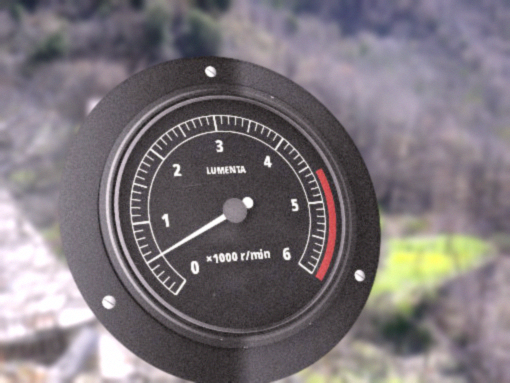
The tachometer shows 500rpm
